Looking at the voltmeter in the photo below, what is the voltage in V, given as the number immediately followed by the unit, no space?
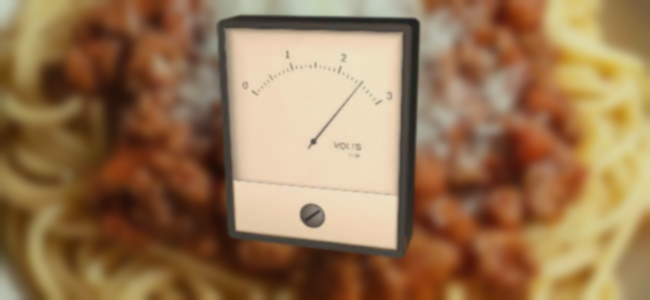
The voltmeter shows 2.5V
